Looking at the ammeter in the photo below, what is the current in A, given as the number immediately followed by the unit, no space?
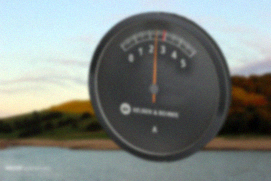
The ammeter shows 2.5A
